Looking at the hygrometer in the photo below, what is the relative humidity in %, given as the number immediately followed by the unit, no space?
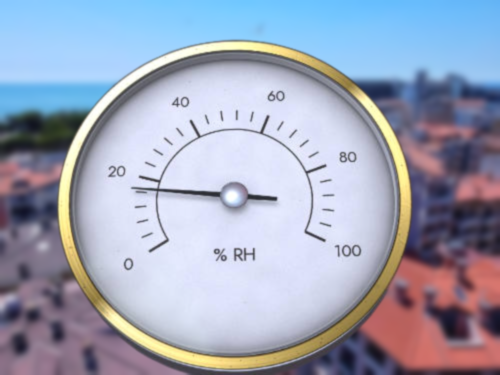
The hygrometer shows 16%
